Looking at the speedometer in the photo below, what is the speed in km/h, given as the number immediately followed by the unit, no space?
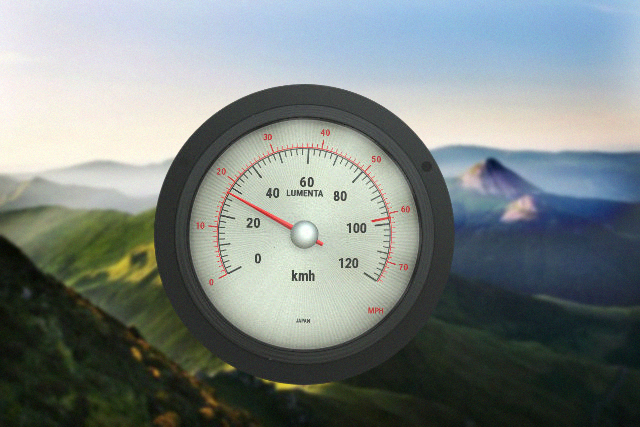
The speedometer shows 28km/h
